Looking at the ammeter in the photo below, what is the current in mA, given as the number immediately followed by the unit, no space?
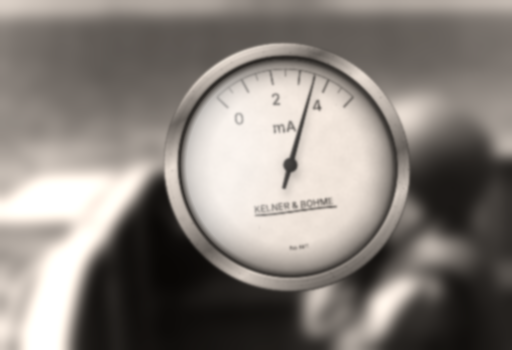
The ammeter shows 3.5mA
